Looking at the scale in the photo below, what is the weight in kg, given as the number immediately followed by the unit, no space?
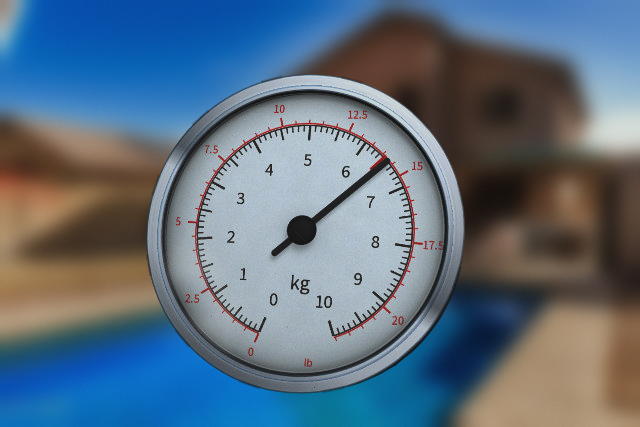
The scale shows 6.5kg
